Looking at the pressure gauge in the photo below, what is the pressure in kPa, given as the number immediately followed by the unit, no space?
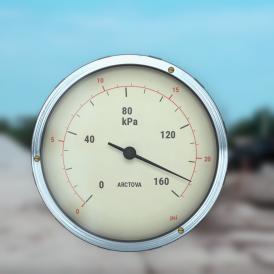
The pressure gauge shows 150kPa
